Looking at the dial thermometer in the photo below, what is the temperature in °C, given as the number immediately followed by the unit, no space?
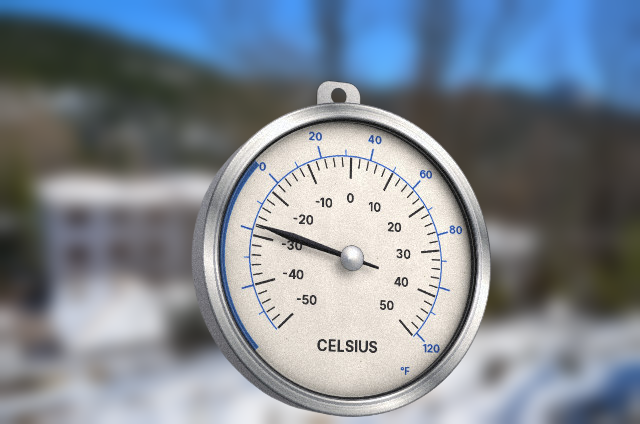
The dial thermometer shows -28°C
